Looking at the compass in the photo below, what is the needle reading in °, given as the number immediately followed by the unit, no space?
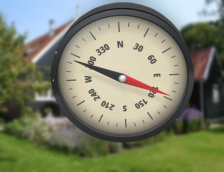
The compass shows 115°
